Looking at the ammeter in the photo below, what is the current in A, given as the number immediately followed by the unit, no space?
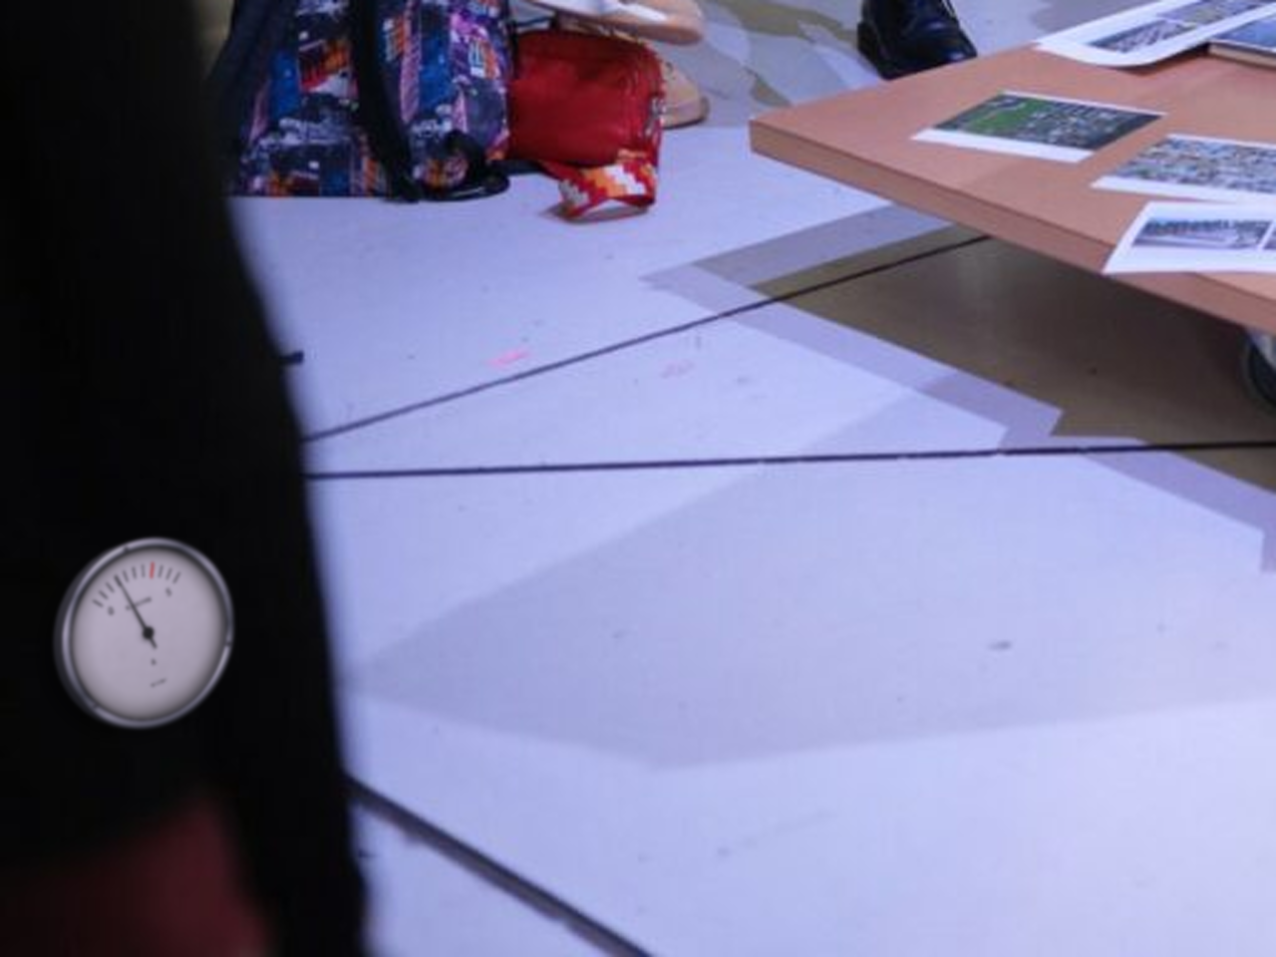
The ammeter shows 1.5A
